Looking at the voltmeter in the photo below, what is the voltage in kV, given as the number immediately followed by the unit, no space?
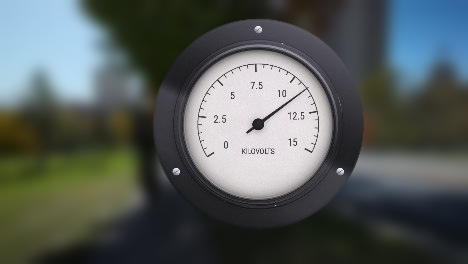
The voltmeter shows 11kV
